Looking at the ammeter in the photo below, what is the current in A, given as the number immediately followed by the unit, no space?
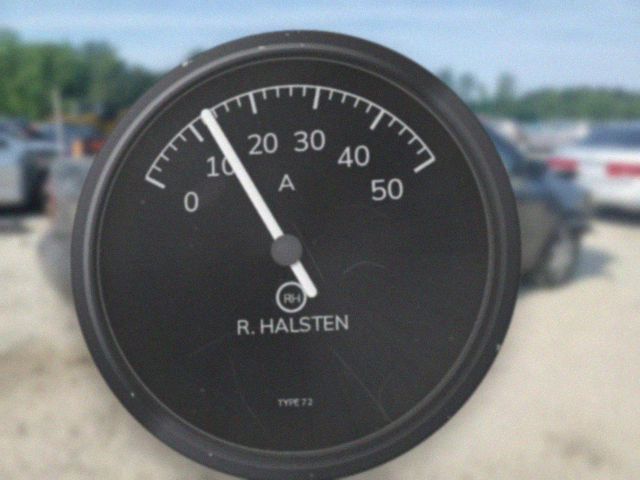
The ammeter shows 13A
